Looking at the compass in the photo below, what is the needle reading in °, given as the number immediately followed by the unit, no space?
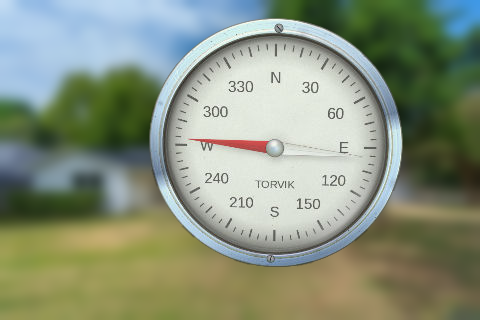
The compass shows 275°
